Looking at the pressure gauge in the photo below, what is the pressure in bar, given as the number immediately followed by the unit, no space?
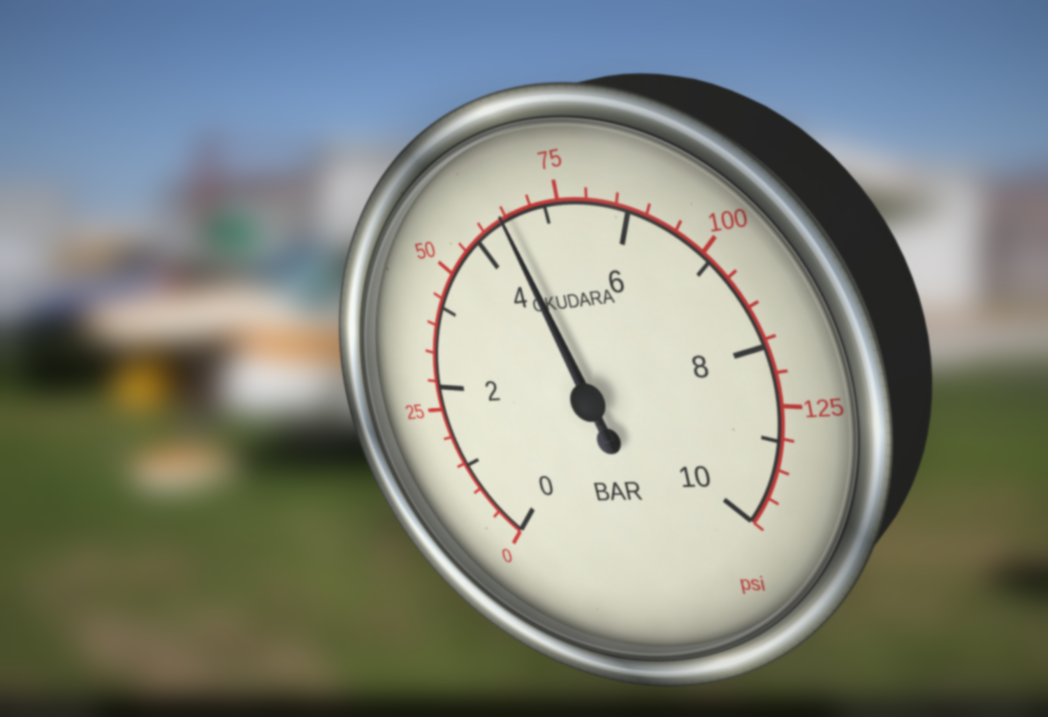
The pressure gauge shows 4.5bar
